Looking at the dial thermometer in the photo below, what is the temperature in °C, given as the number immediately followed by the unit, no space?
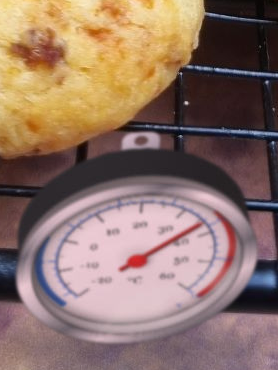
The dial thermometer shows 35°C
